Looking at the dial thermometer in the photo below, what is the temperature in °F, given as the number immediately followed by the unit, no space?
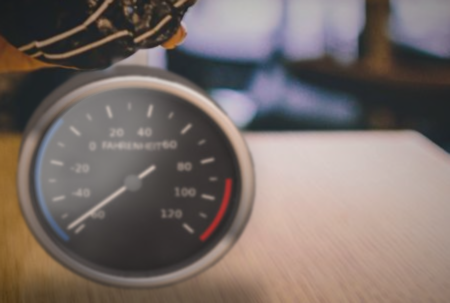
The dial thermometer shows -55°F
